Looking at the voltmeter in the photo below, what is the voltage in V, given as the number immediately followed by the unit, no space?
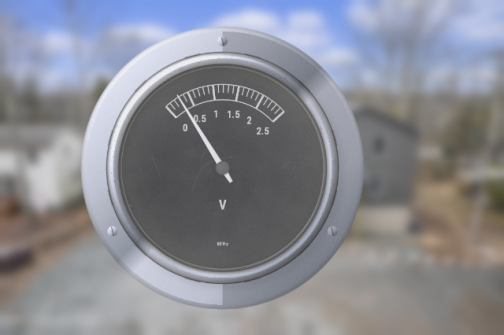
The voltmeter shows 0.3V
